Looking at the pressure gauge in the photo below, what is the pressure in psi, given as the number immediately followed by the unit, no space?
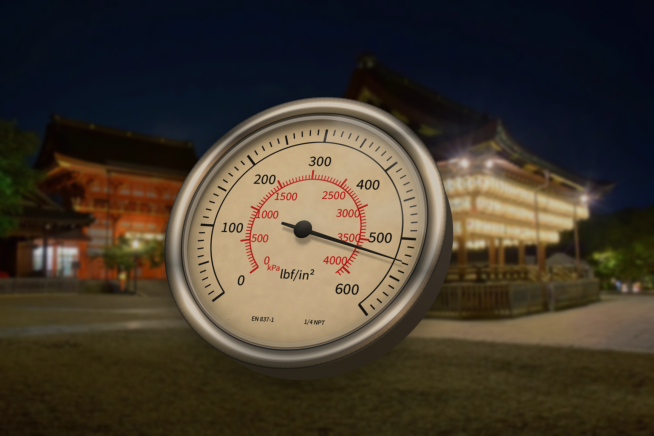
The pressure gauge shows 530psi
